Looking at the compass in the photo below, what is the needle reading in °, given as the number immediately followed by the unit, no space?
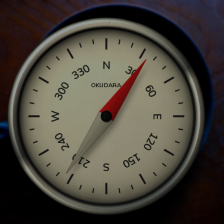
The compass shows 35°
